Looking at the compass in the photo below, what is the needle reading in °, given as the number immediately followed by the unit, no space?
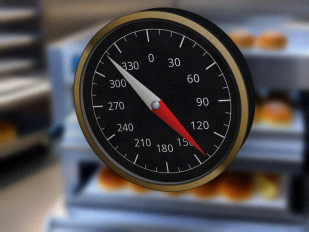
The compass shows 140°
